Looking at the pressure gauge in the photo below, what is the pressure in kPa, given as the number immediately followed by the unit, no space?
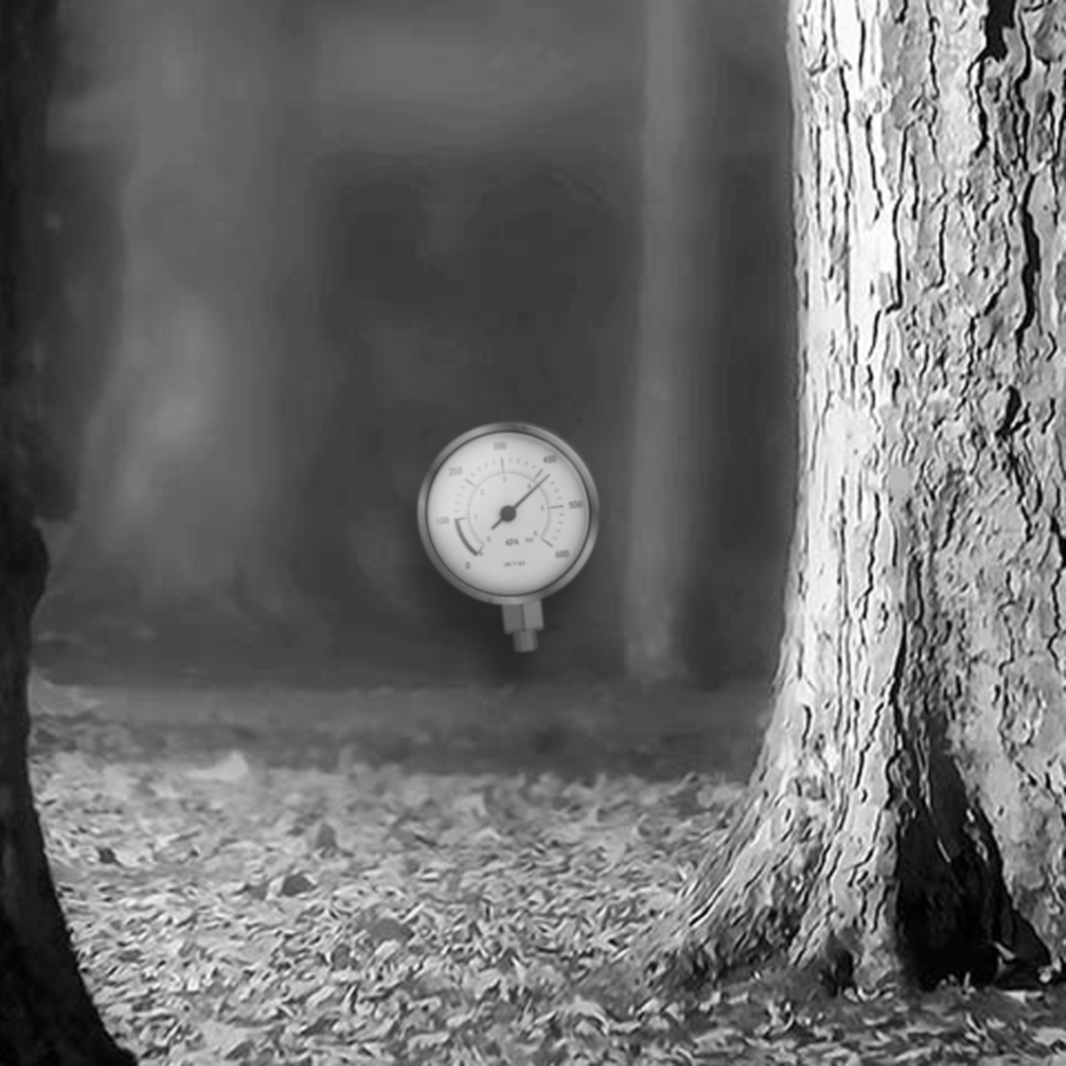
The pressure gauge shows 420kPa
